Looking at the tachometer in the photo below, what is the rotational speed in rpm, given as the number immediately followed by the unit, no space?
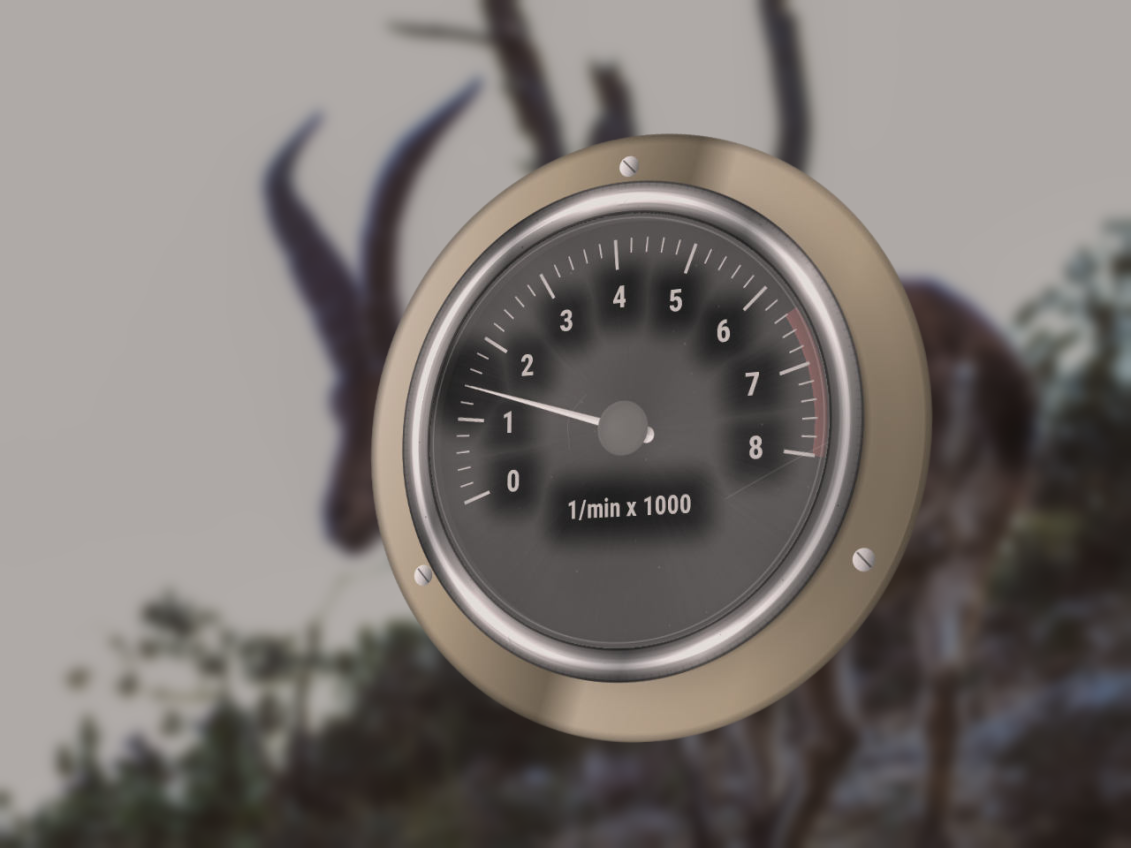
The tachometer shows 1400rpm
